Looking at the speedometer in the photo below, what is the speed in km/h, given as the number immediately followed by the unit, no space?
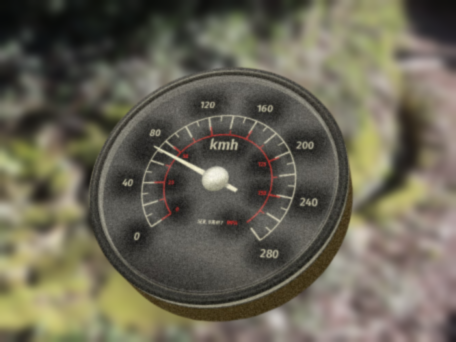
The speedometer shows 70km/h
